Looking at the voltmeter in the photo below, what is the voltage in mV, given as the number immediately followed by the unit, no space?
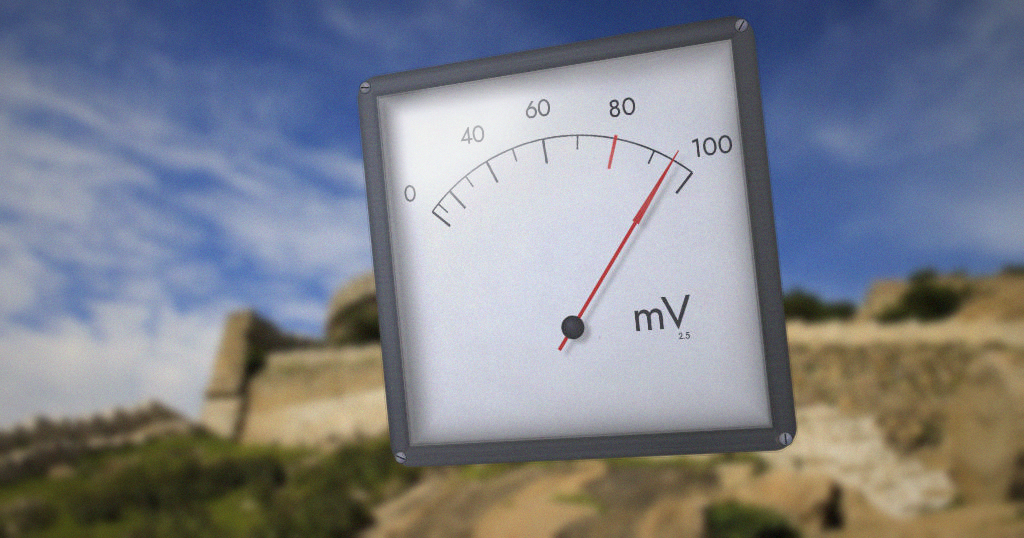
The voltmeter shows 95mV
